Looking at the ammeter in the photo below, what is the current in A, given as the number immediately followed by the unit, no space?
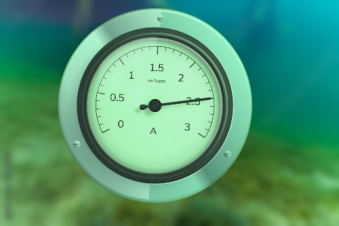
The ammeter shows 2.5A
